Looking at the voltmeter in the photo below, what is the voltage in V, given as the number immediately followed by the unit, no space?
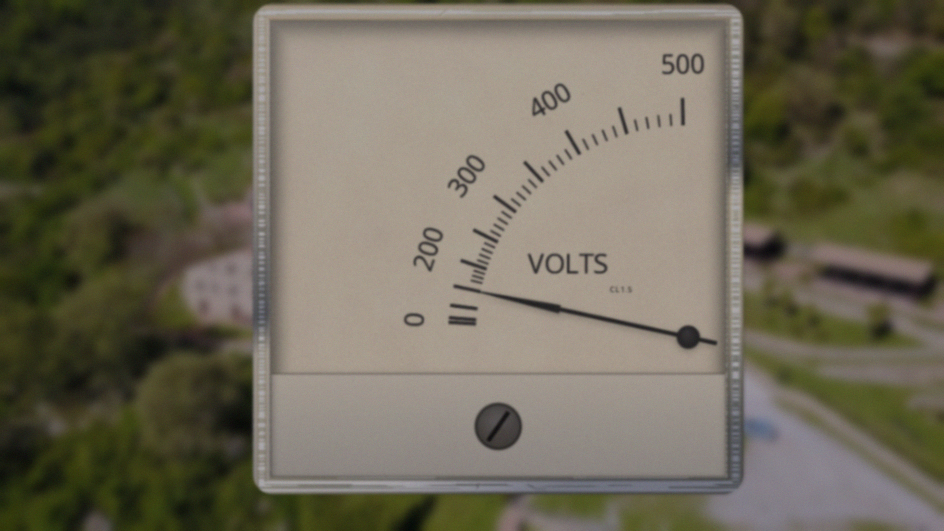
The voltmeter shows 150V
